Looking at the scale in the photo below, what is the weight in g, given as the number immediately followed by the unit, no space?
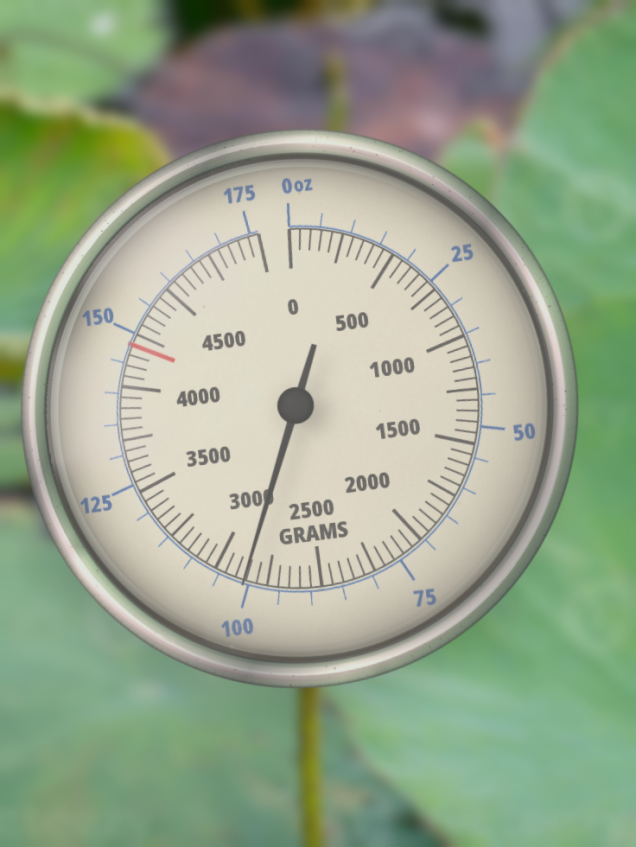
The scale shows 2850g
